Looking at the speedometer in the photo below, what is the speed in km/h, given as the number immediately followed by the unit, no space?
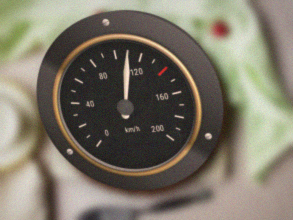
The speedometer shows 110km/h
